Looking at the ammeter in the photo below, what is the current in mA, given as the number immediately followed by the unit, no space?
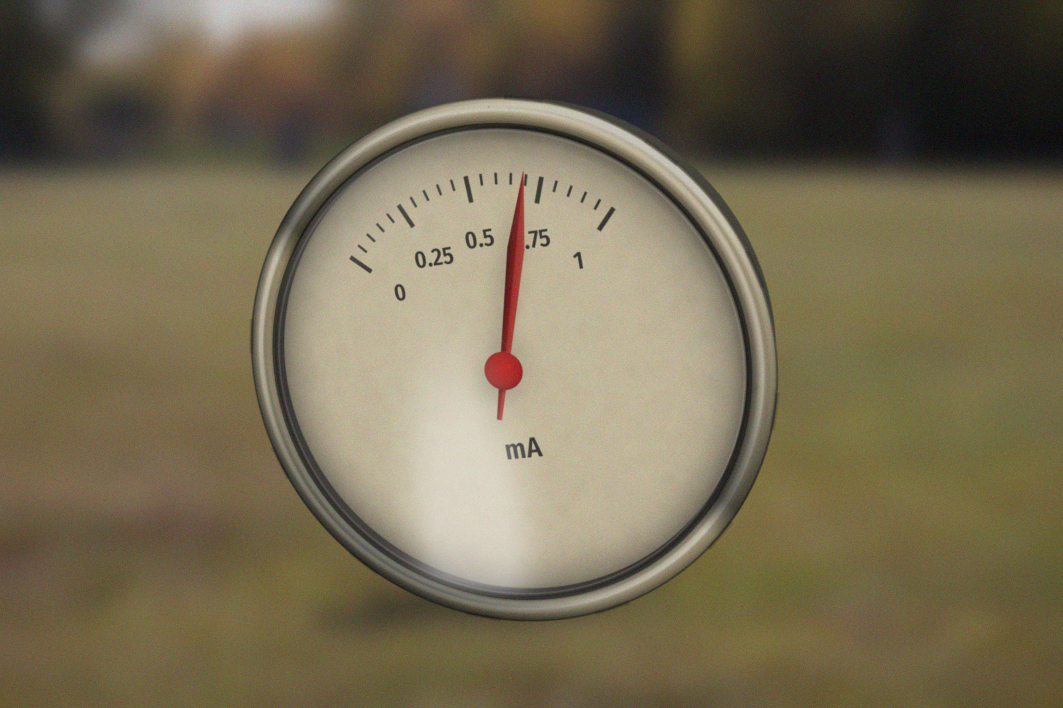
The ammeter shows 0.7mA
